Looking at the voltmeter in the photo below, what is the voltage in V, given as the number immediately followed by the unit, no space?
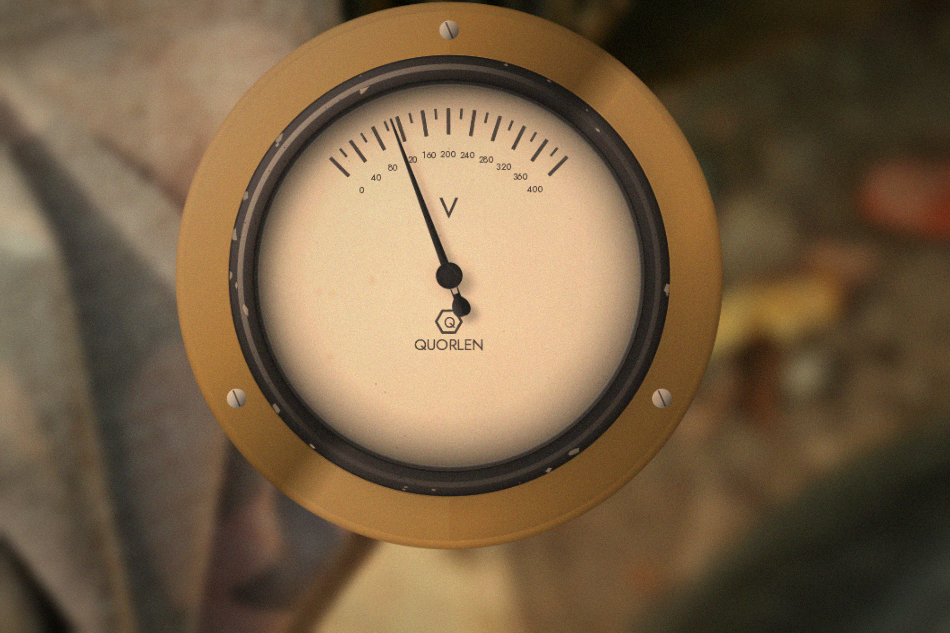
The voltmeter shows 110V
